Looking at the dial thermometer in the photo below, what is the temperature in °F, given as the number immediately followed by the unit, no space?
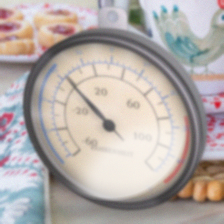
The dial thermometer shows 0°F
